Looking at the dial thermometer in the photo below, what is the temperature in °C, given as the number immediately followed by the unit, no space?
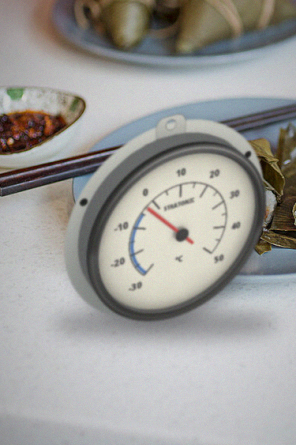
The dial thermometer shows -2.5°C
